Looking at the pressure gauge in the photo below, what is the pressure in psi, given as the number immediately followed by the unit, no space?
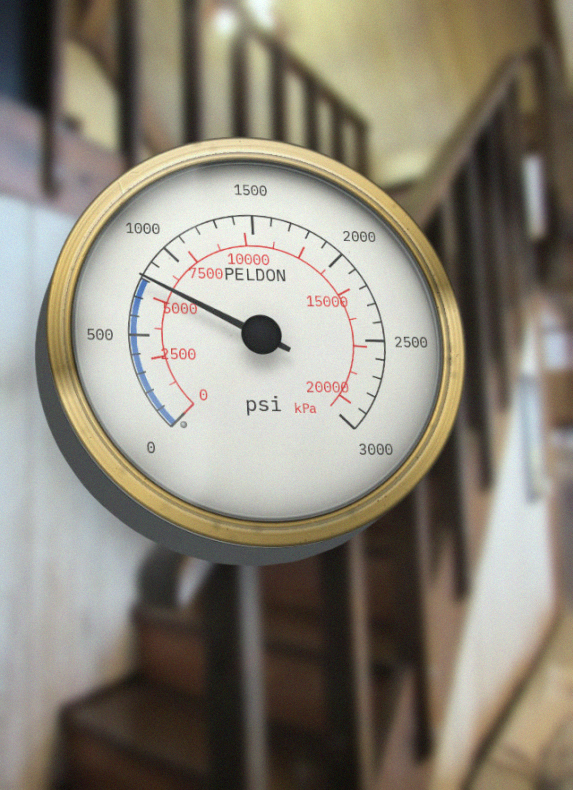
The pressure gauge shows 800psi
